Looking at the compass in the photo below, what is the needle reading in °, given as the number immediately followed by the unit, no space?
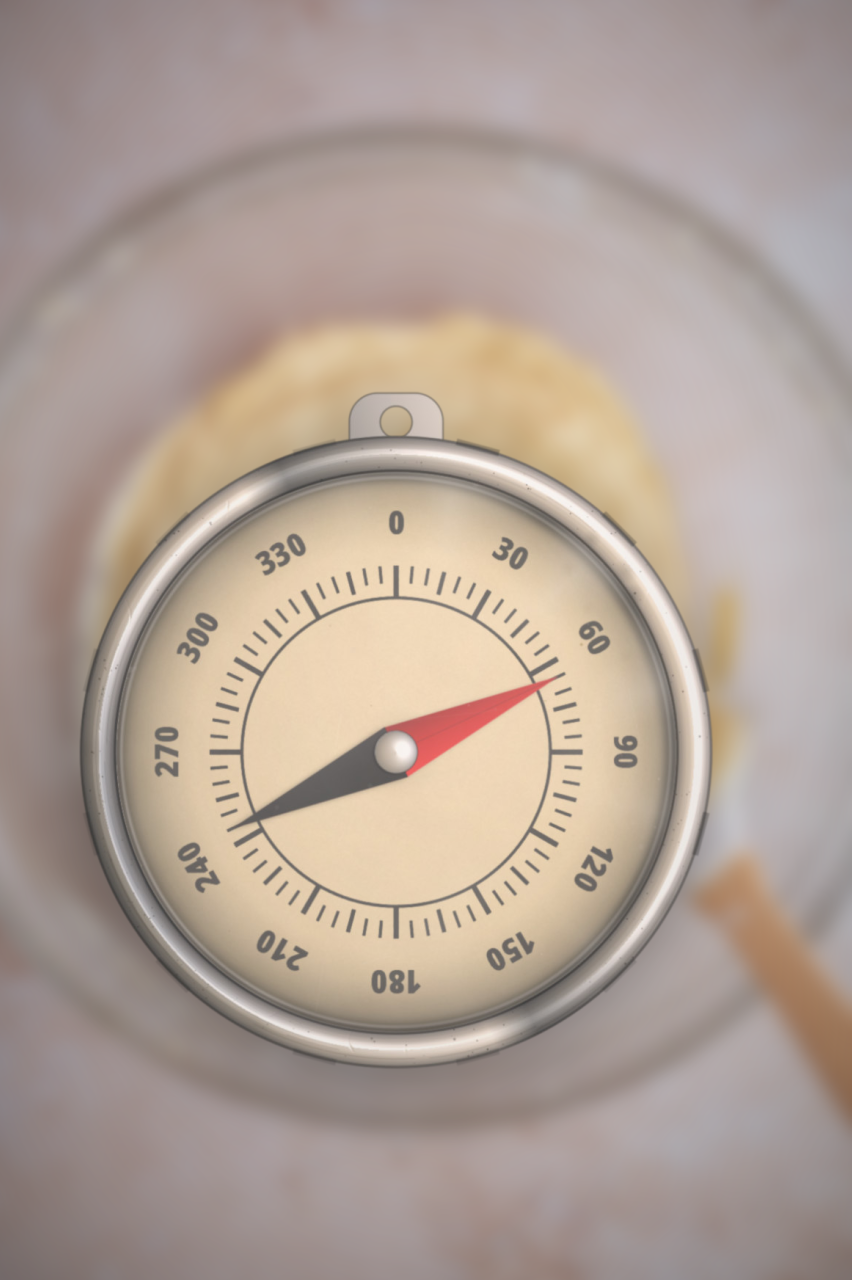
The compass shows 65°
